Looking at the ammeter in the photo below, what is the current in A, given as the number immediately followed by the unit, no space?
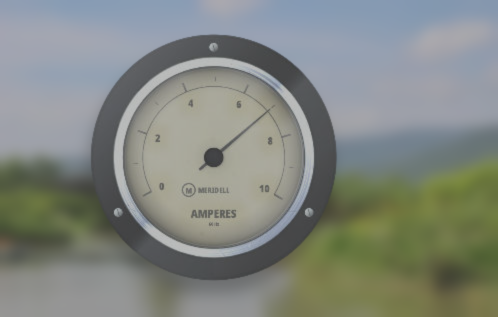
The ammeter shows 7A
